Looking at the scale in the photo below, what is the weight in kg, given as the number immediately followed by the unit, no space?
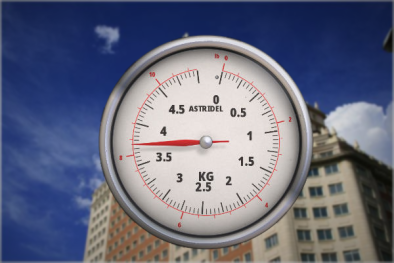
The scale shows 3.75kg
